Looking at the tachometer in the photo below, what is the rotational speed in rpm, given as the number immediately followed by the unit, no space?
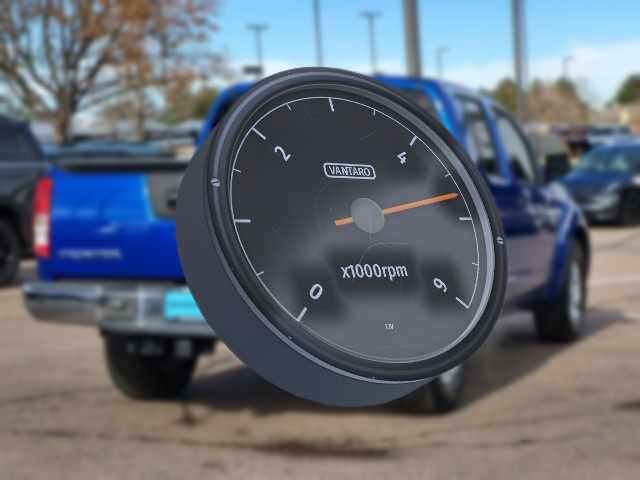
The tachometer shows 4750rpm
